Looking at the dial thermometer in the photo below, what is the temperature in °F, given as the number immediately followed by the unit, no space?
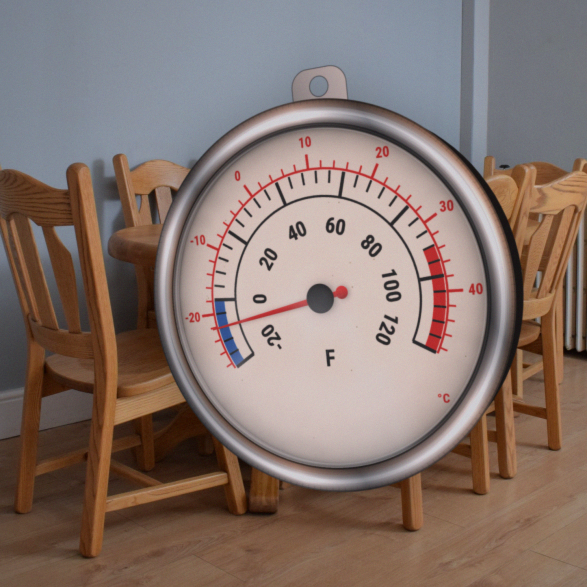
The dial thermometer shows -8°F
